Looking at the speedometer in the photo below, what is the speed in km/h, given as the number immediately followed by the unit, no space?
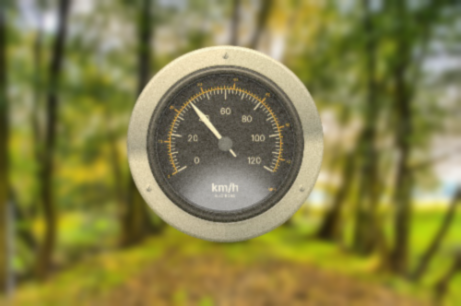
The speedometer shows 40km/h
